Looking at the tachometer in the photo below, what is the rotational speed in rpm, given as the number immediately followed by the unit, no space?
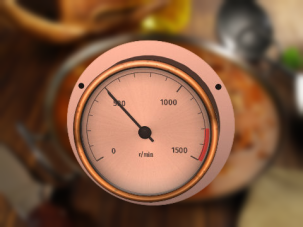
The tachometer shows 500rpm
